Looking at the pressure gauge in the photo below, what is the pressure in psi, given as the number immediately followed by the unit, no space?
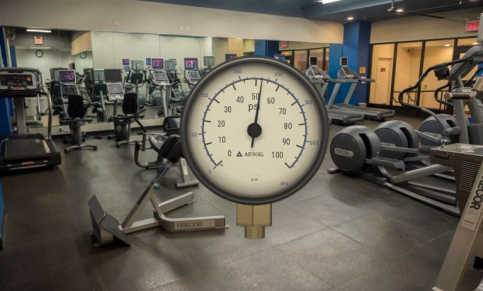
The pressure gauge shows 52.5psi
